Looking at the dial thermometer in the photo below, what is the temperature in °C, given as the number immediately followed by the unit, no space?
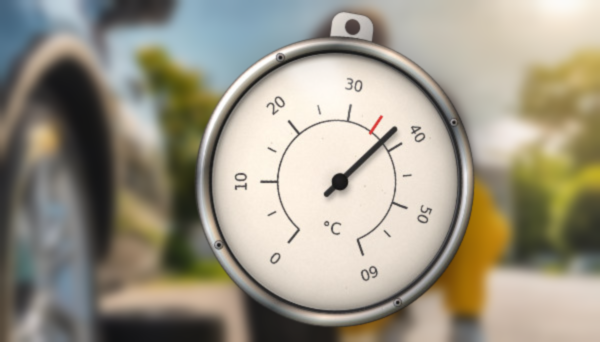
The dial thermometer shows 37.5°C
